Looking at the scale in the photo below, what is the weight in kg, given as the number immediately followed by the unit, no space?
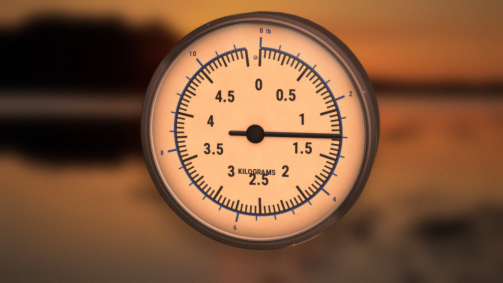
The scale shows 1.25kg
